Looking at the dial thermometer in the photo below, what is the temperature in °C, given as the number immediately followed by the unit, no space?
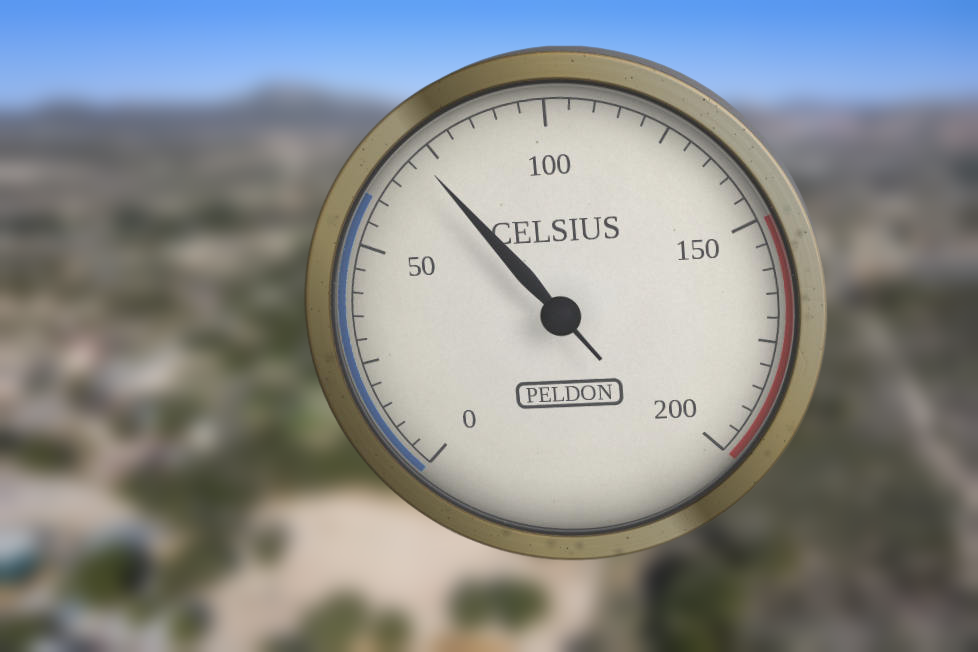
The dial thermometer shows 72.5°C
